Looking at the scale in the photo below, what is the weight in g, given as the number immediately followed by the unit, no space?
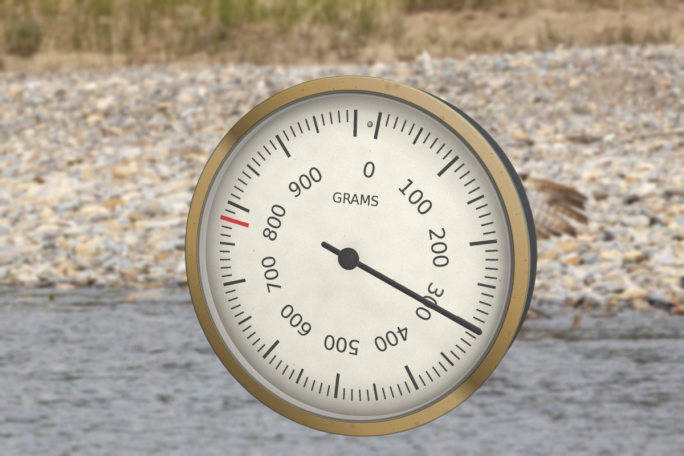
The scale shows 300g
